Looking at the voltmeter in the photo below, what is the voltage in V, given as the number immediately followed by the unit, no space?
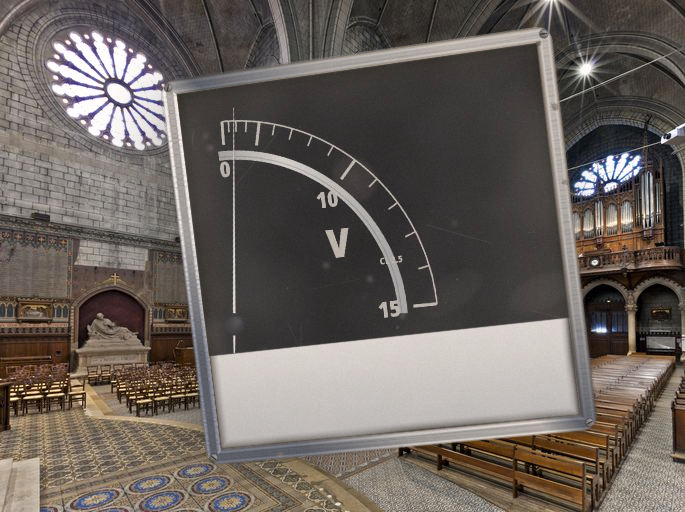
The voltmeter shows 3V
